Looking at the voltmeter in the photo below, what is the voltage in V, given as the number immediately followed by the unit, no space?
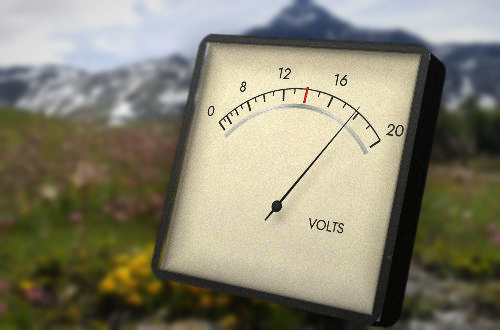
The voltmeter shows 18V
